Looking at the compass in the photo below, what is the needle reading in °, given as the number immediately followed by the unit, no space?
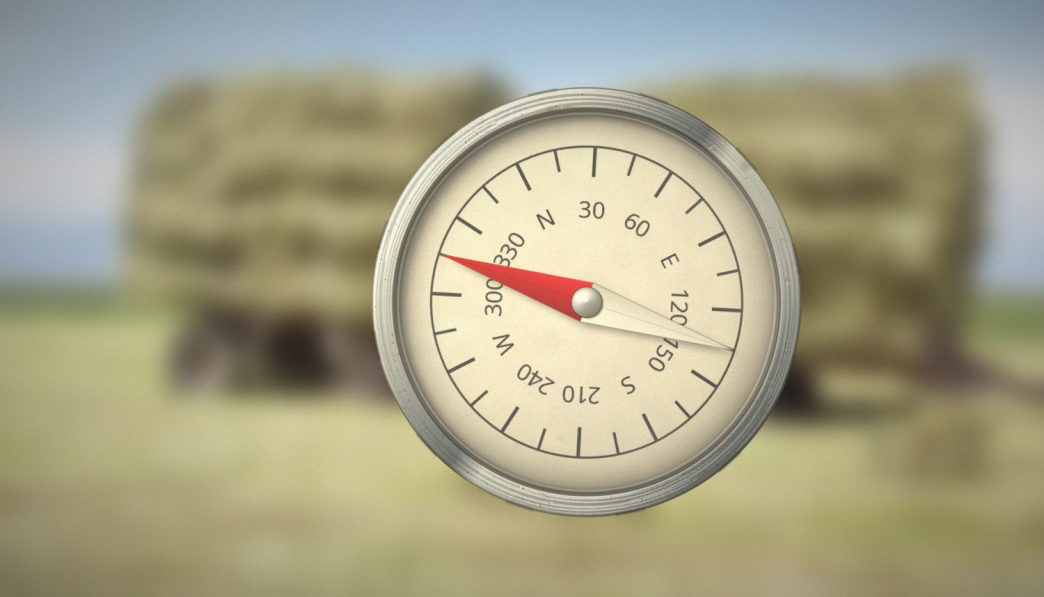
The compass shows 315°
